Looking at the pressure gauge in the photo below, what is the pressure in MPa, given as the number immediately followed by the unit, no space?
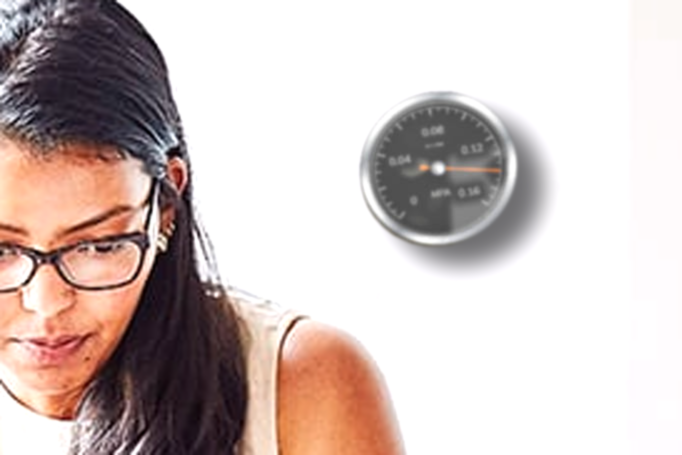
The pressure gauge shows 0.14MPa
